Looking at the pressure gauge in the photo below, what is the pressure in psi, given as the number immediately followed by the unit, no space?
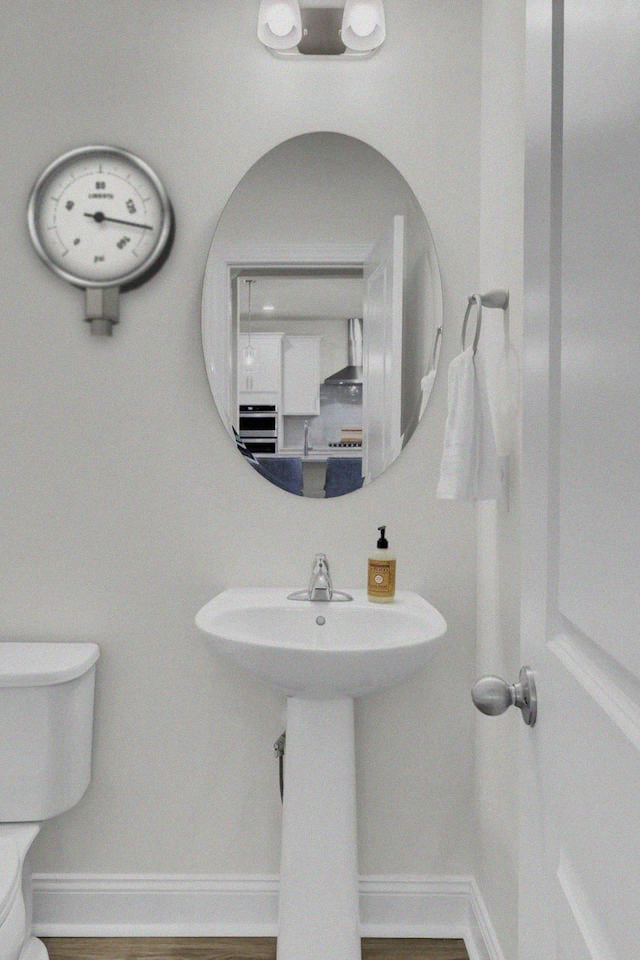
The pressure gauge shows 140psi
